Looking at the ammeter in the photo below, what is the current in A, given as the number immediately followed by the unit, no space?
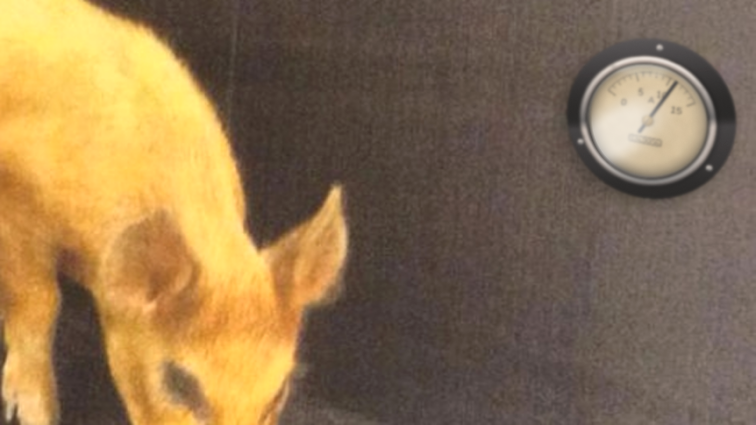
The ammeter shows 11A
